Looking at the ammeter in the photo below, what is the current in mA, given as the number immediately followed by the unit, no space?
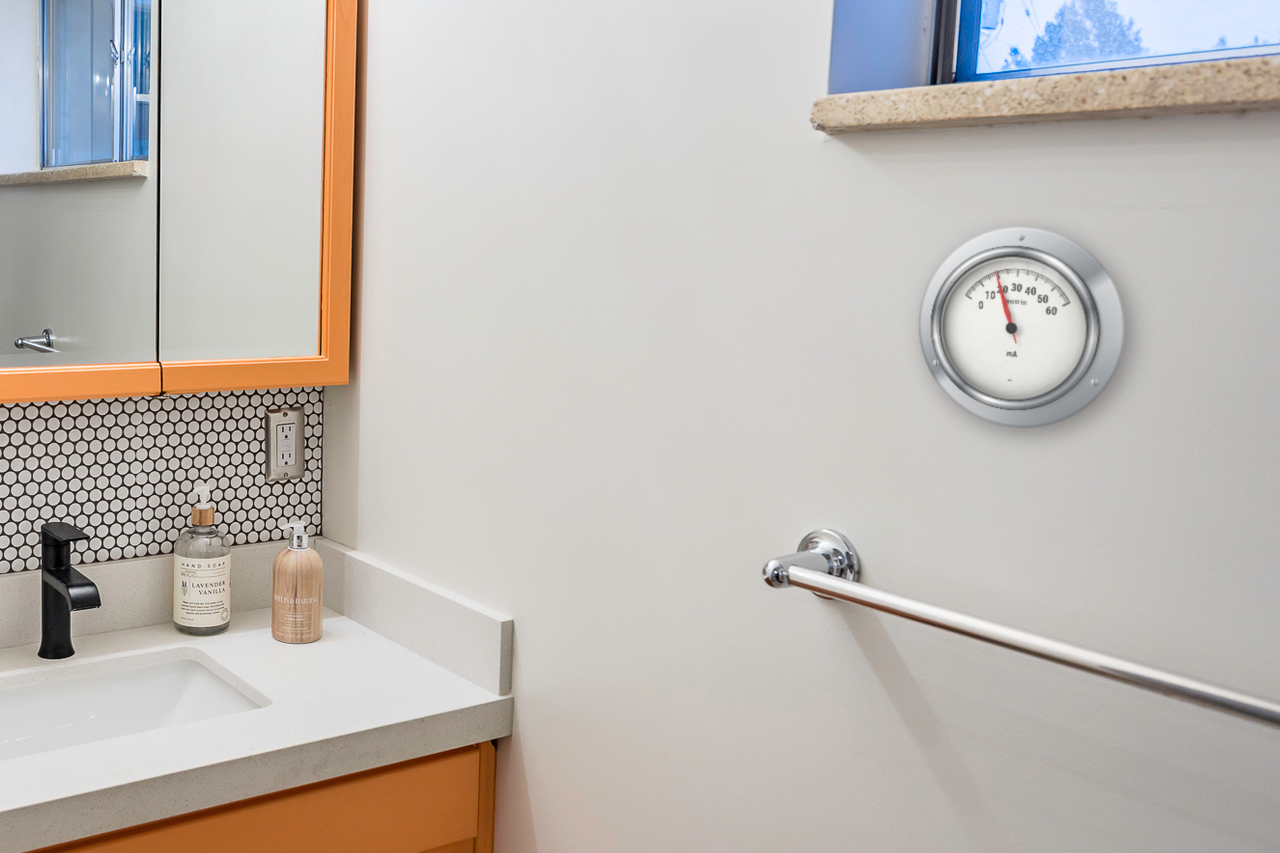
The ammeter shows 20mA
